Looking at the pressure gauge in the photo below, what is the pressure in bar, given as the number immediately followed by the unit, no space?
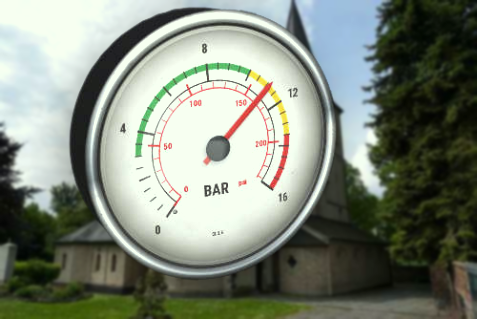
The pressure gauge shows 11bar
